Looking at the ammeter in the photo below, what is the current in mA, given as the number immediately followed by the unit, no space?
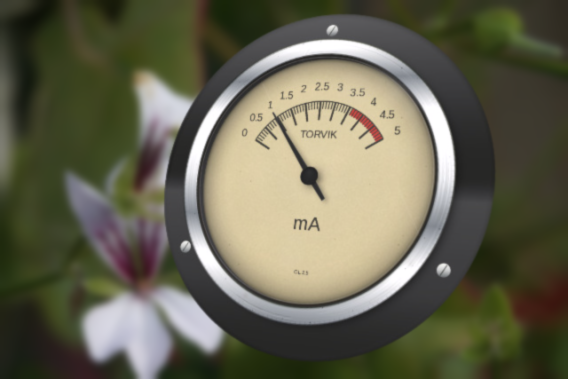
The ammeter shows 1mA
